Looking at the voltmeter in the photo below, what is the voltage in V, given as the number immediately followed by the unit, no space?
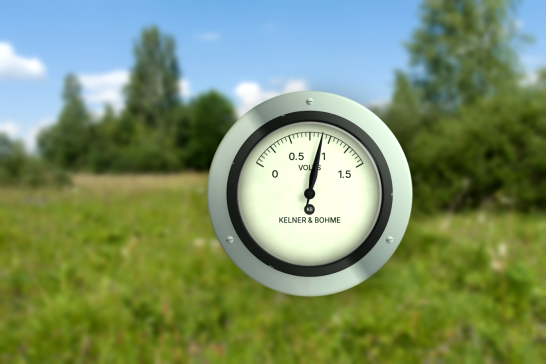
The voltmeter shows 0.9V
